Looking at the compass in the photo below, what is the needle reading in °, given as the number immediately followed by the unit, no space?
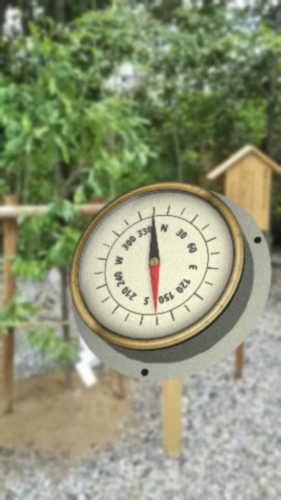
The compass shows 165°
